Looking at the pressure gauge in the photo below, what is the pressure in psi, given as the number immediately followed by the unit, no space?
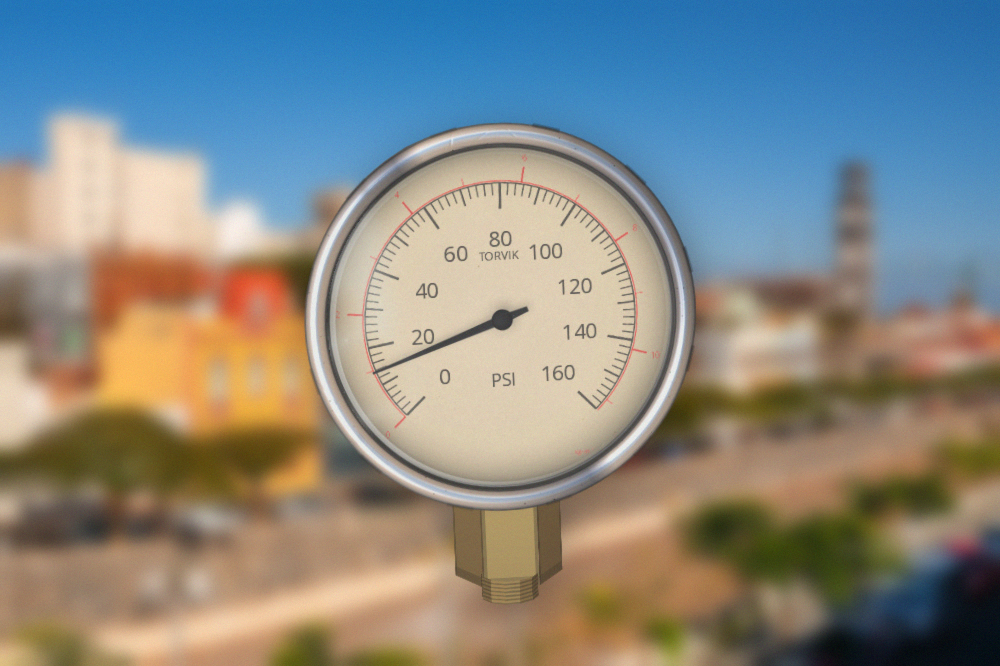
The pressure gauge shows 14psi
